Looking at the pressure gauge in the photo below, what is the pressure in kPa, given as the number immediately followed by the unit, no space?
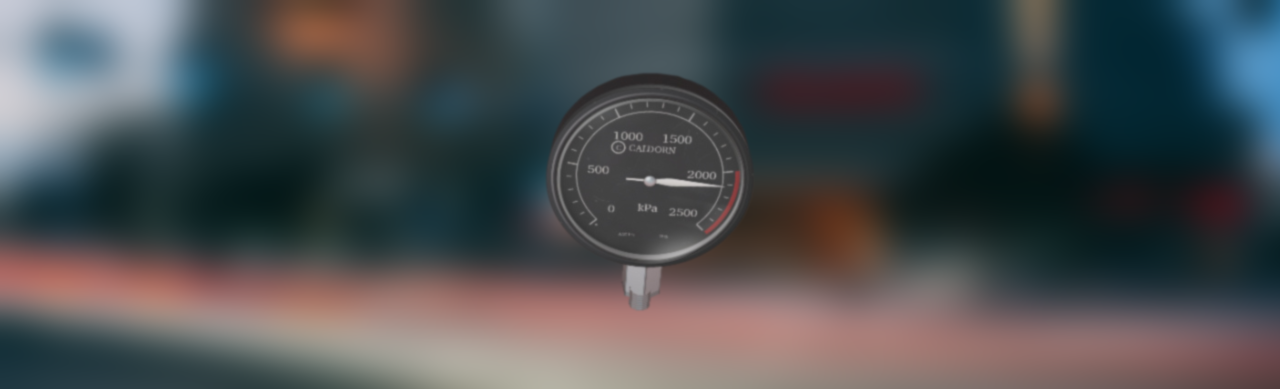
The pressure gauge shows 2100kPa
